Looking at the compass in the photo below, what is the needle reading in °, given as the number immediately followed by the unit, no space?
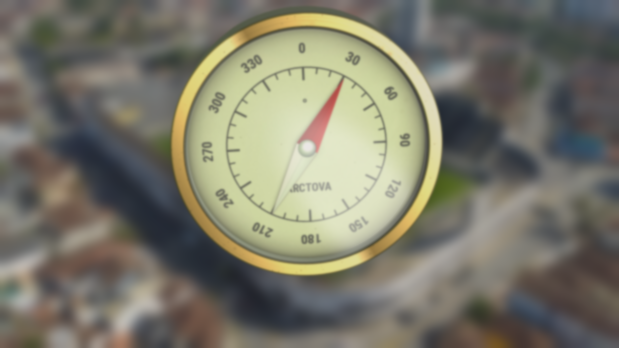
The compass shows 30°
